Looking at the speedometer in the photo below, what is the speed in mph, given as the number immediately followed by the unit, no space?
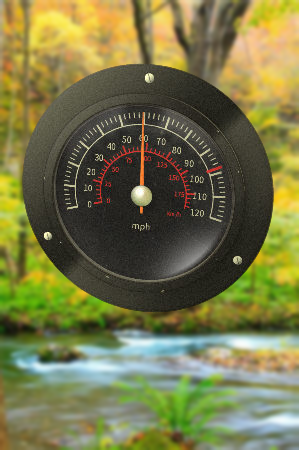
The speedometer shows 60mph
